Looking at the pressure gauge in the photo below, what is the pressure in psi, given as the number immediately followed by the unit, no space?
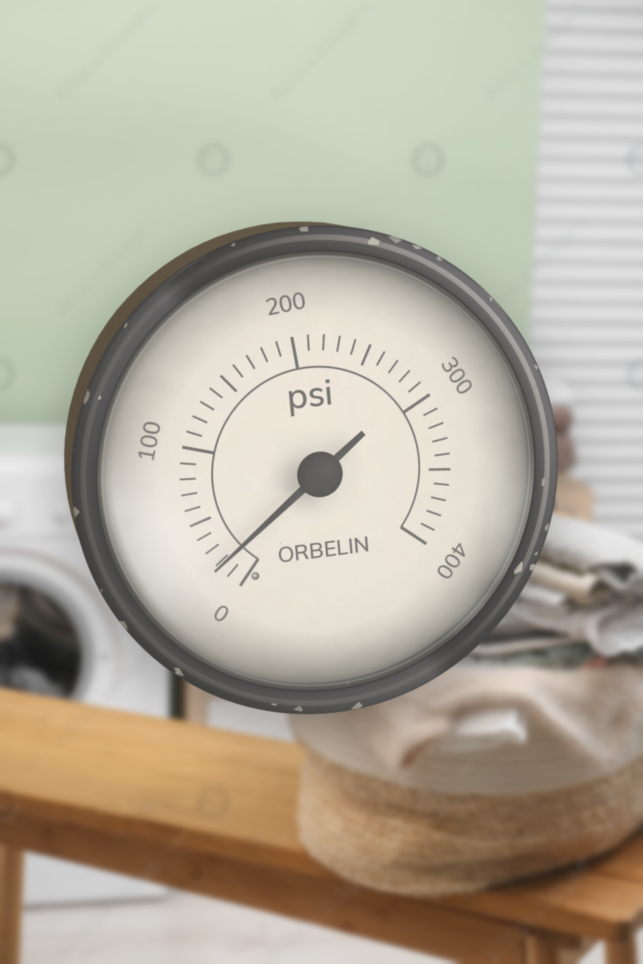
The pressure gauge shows 20psi
